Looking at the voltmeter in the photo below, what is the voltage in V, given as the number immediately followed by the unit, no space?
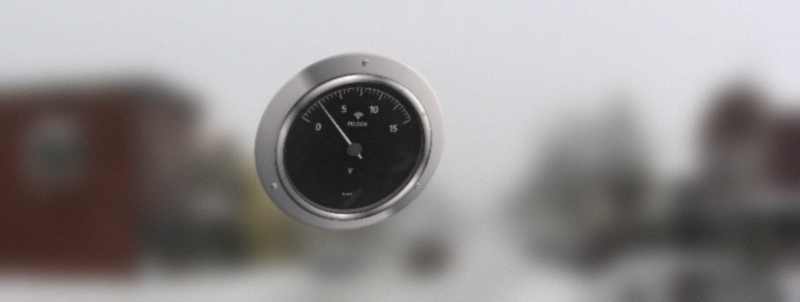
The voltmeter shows 2.5V
